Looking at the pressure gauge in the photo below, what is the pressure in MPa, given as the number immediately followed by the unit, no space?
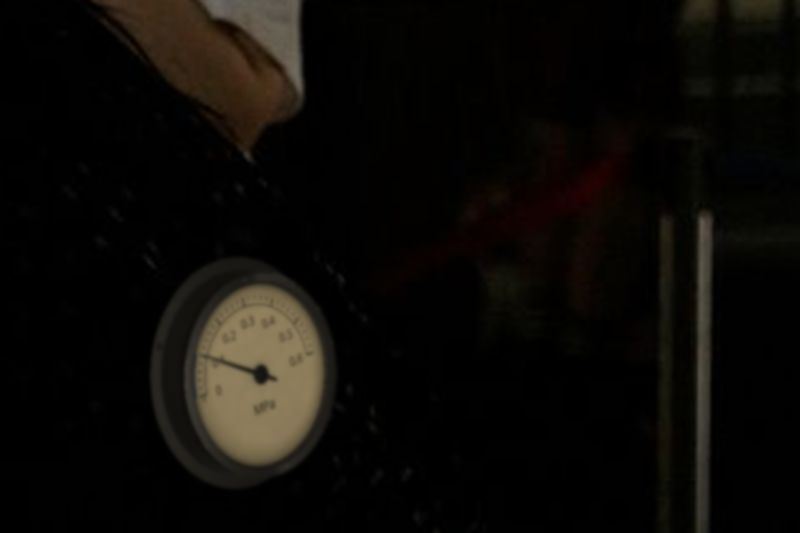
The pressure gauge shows 0.1MPa
